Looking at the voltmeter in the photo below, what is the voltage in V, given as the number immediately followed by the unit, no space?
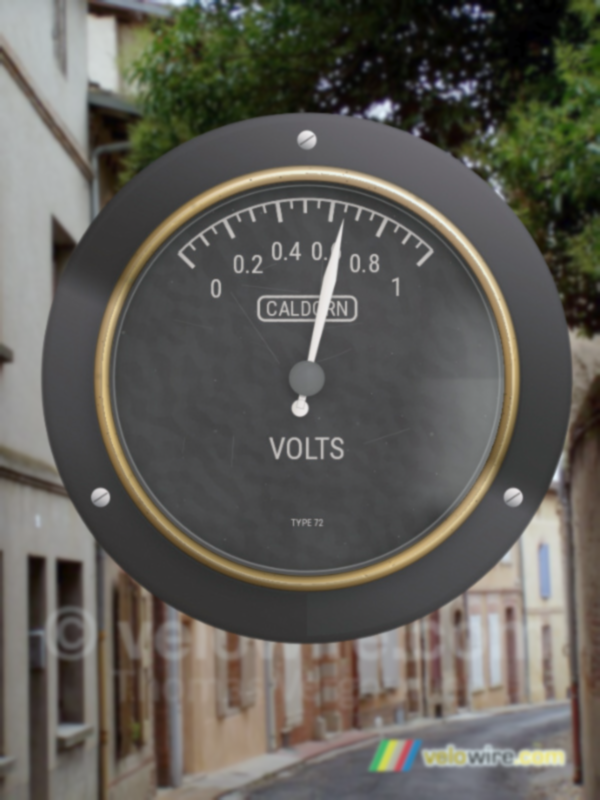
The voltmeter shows 0.65V
